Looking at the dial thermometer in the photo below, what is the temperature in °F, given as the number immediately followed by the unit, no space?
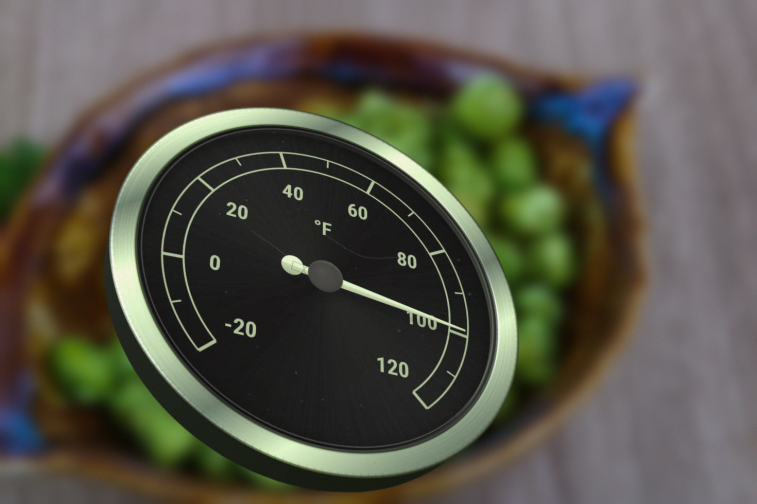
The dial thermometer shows 100°F
